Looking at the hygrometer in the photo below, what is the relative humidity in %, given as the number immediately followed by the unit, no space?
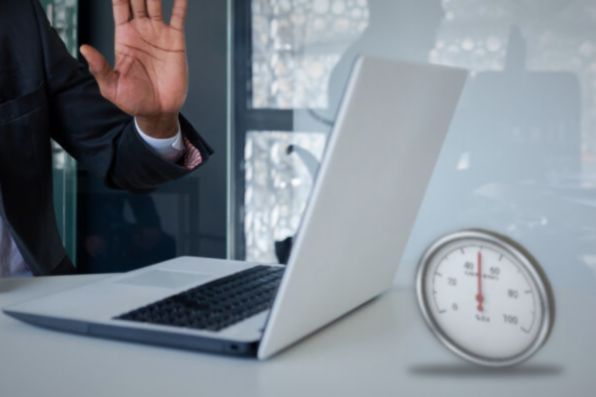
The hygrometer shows 50%
